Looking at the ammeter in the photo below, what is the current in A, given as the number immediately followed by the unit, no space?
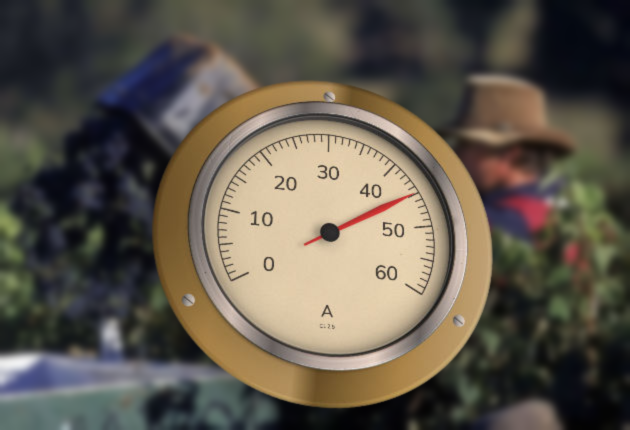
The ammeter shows 45A
